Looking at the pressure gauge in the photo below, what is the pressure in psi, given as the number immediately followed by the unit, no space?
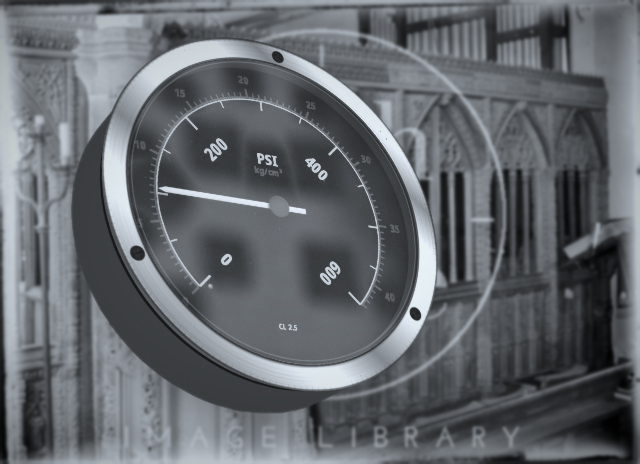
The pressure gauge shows 100psi
